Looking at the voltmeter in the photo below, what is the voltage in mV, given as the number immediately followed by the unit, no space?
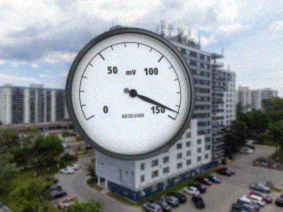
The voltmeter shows 145mV
